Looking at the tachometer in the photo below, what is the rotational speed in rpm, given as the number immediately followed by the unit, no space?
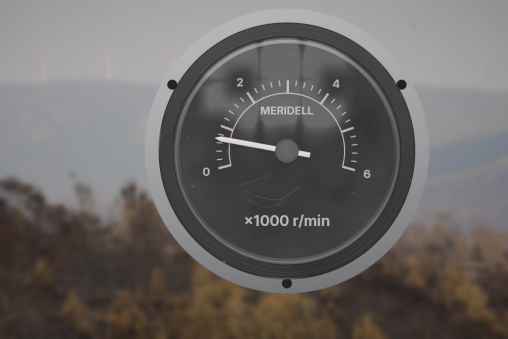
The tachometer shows 700rpm
